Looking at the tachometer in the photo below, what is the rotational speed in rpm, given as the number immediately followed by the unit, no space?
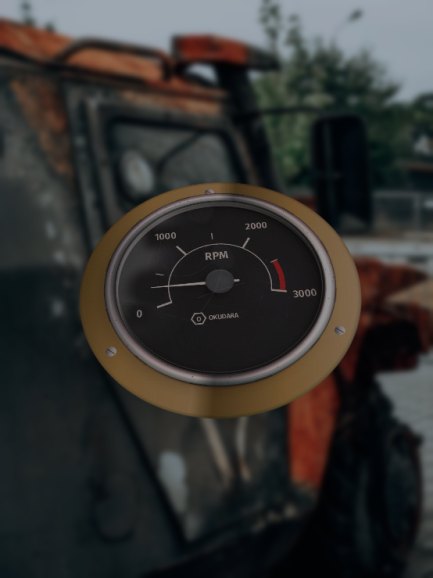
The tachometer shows 250rpm
